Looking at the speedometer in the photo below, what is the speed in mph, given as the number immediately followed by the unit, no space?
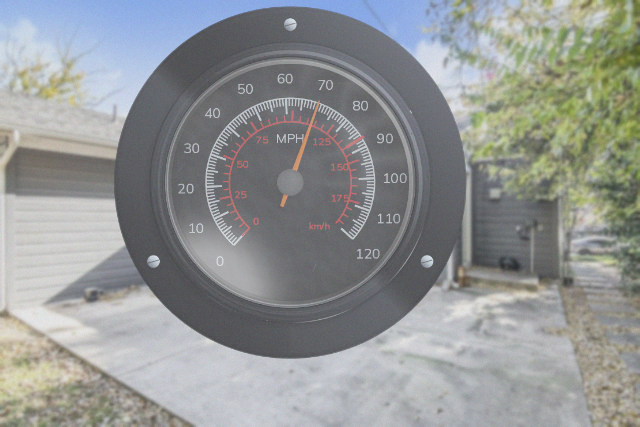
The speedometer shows 70mph
